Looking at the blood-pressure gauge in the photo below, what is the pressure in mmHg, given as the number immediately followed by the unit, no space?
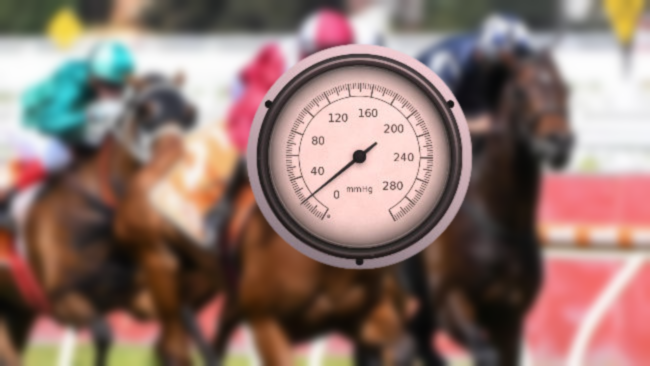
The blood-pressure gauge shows 20mmHg
